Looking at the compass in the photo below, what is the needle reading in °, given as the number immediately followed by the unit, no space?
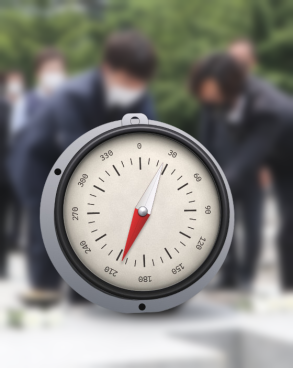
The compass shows 205°
